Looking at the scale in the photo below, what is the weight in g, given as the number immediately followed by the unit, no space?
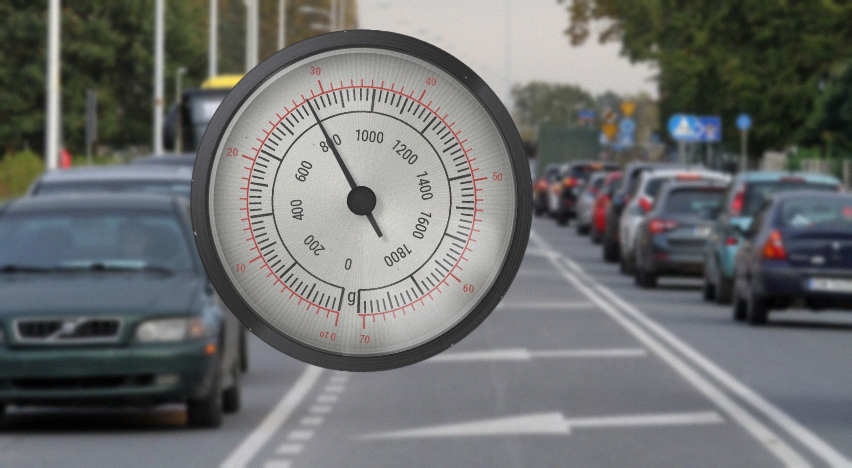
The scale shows 800g
